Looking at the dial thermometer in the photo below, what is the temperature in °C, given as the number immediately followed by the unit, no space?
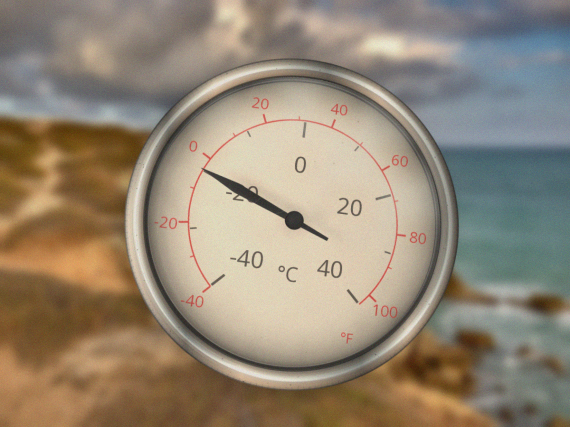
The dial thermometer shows -20°C
